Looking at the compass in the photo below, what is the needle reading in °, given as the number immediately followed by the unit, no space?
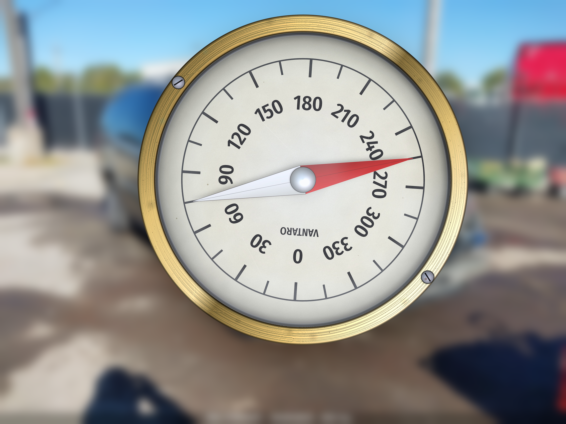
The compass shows 255°
